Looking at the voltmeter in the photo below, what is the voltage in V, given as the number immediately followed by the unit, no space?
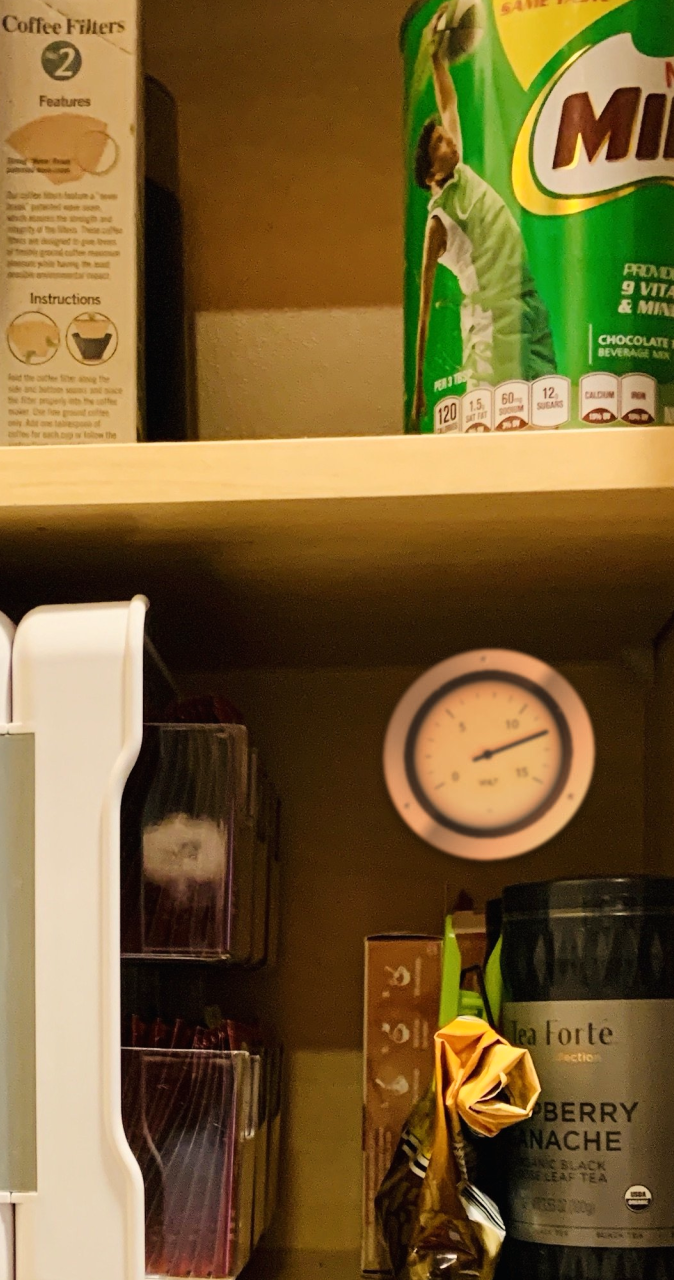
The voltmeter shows 12V
